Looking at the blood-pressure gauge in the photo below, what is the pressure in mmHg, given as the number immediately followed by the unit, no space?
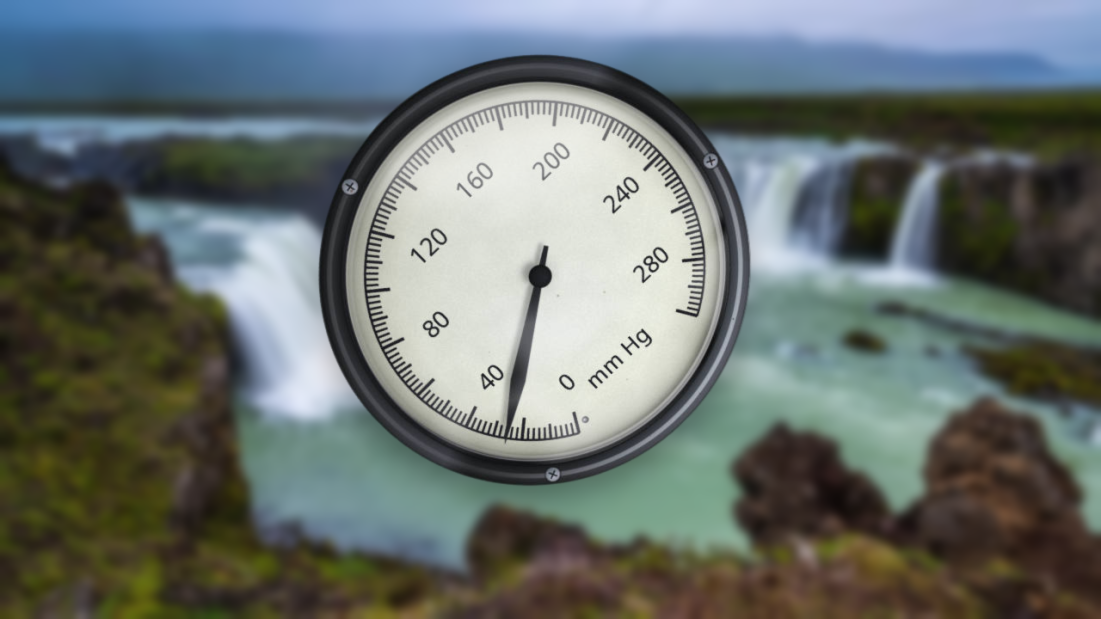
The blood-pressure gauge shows 26mmHg
